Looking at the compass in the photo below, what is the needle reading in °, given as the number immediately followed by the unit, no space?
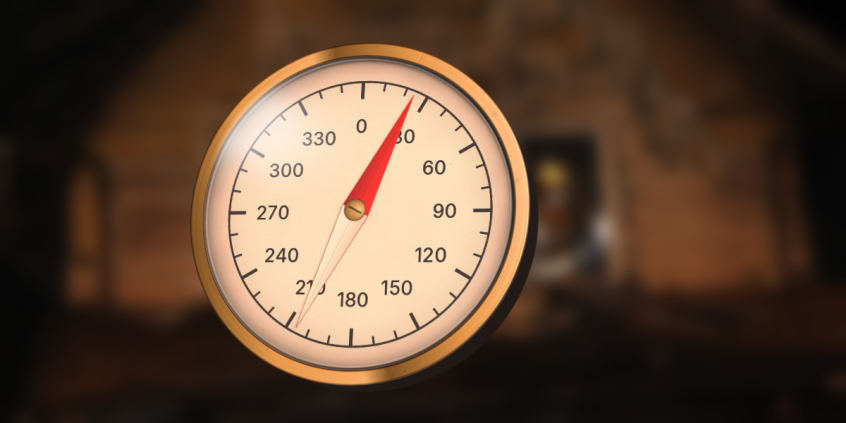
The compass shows 25°
